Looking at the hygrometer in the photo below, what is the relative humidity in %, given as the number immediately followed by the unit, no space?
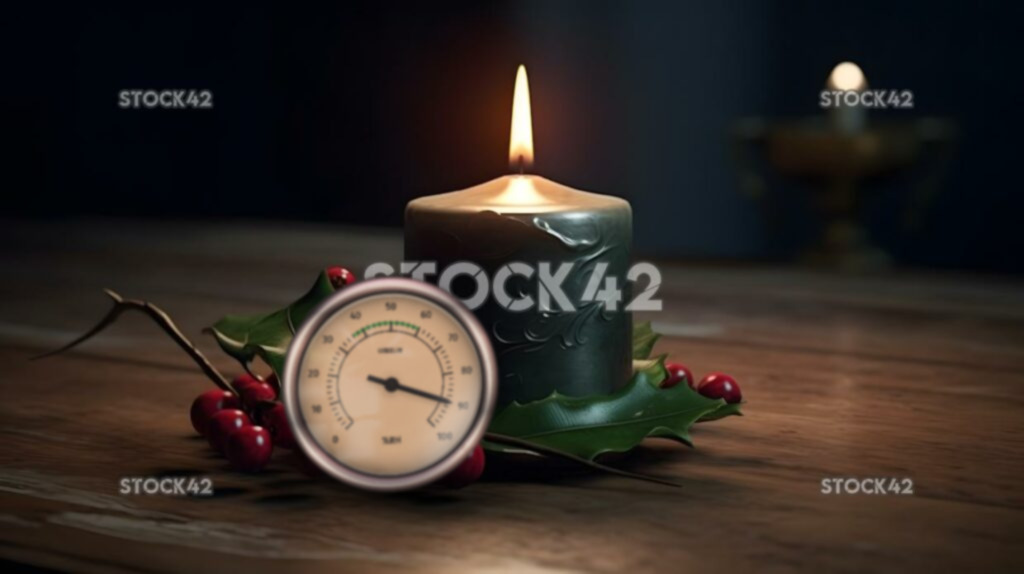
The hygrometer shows 90%
